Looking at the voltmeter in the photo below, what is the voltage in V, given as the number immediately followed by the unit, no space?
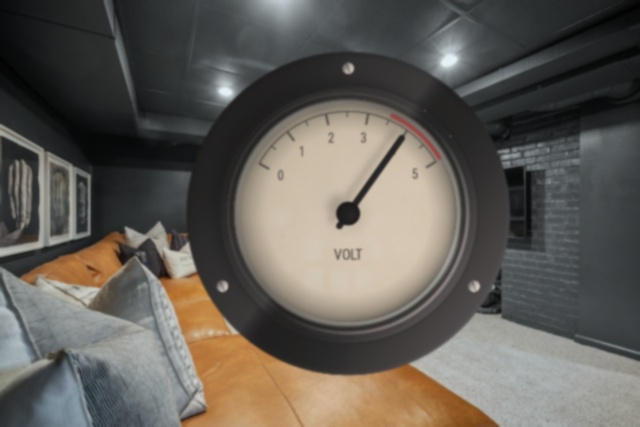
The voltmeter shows 4V
